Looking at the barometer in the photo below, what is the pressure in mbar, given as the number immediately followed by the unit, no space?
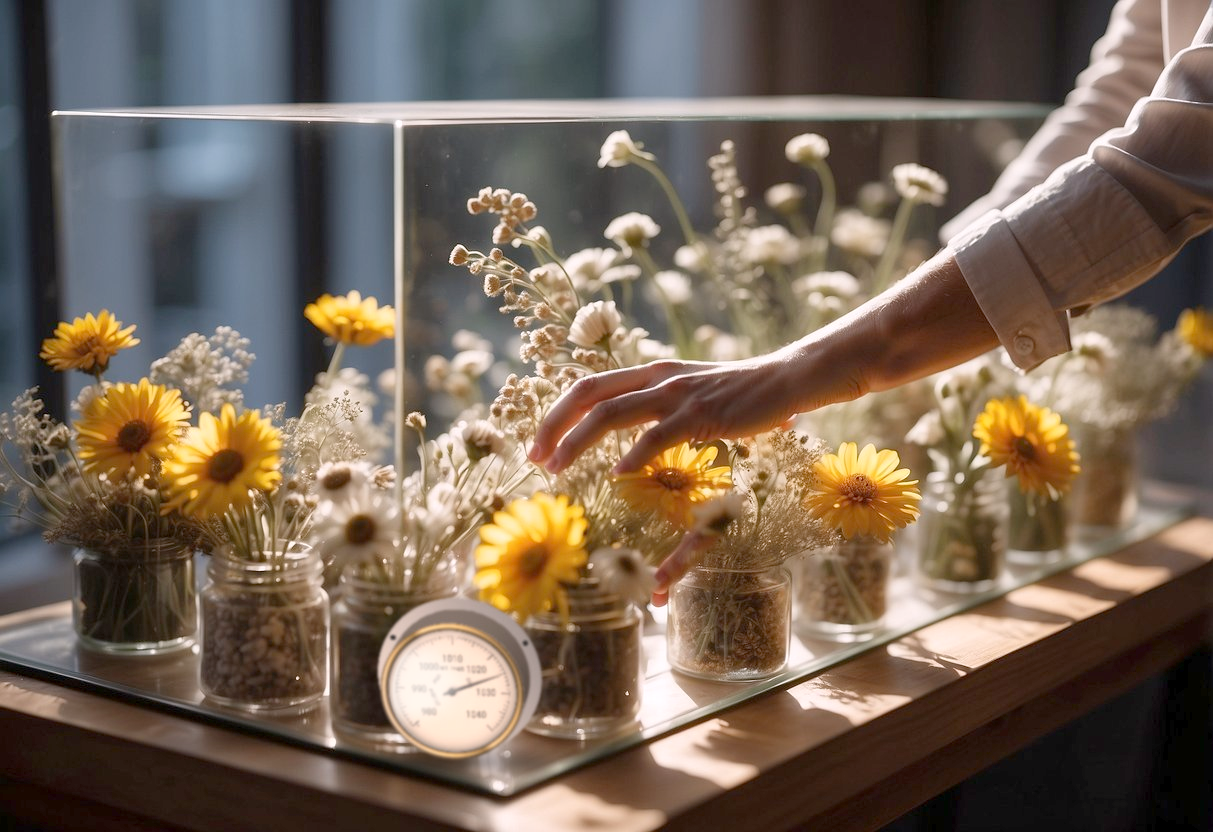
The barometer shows 1025mbar
